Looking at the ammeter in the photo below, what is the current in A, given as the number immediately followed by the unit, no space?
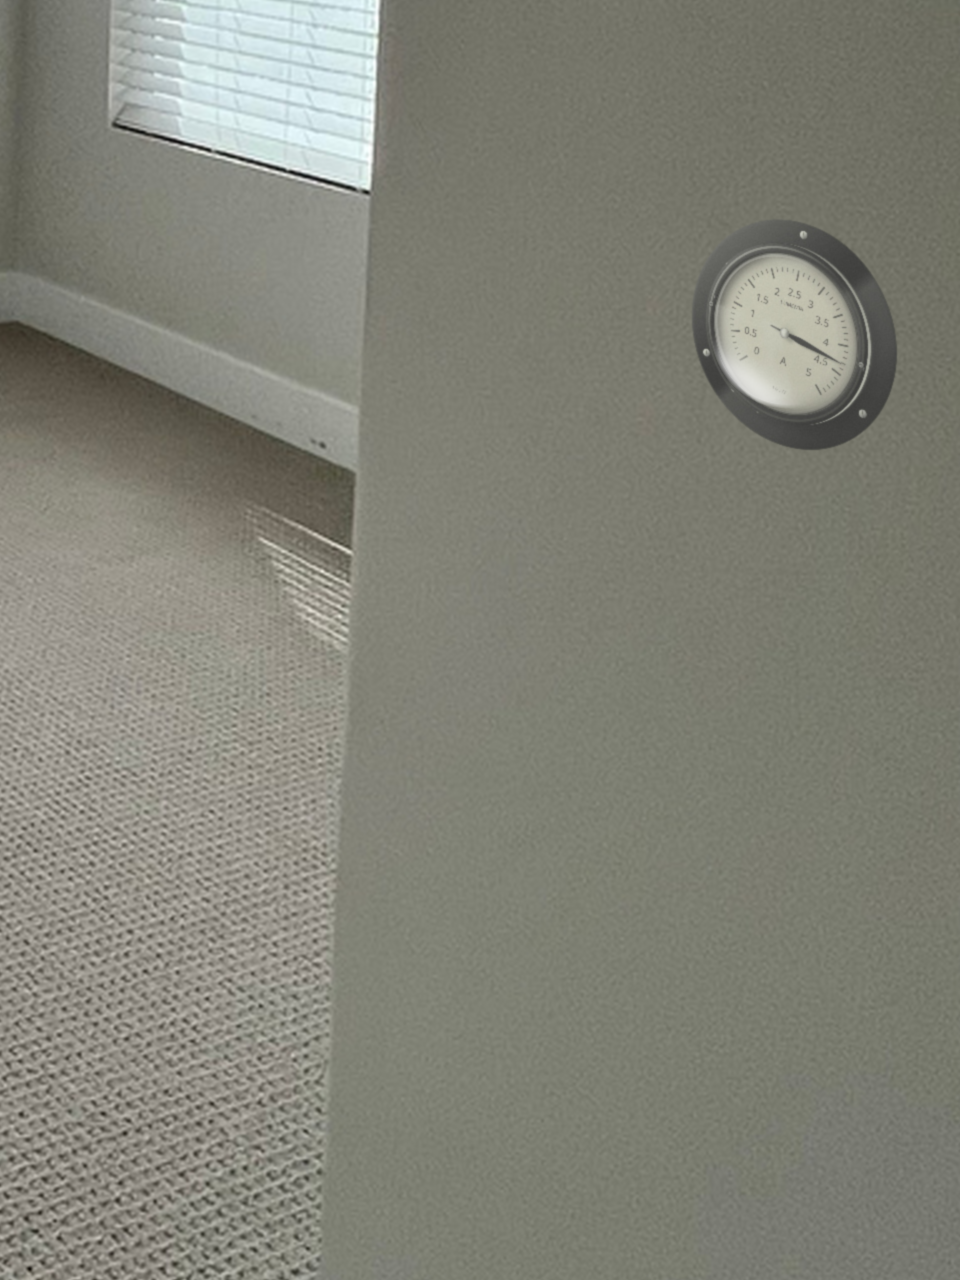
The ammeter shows 4.3A
